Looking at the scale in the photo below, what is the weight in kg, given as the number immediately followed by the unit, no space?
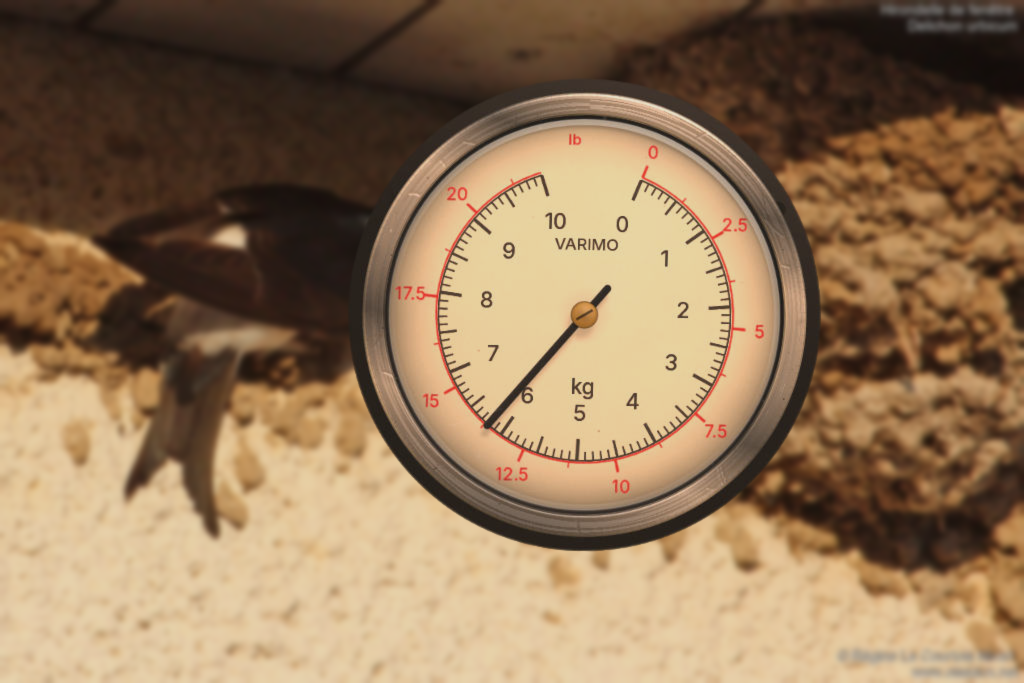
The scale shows 6.2kg
